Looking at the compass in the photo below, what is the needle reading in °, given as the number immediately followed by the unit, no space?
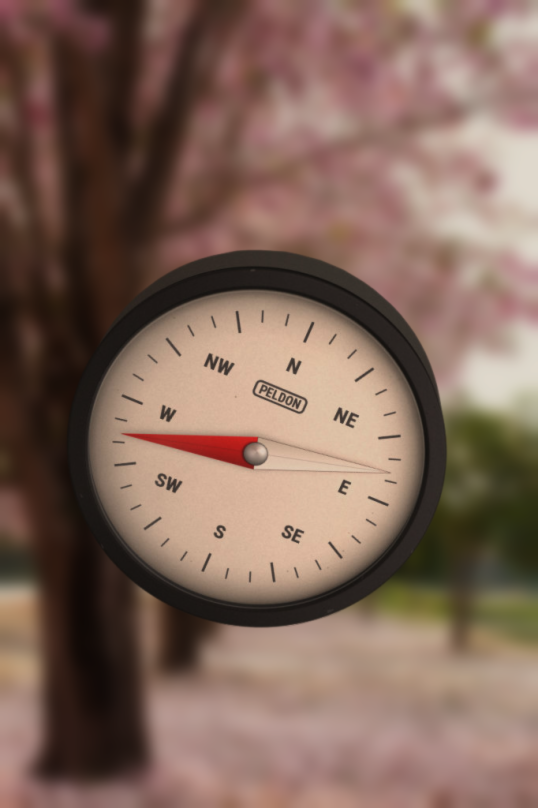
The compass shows 255°
